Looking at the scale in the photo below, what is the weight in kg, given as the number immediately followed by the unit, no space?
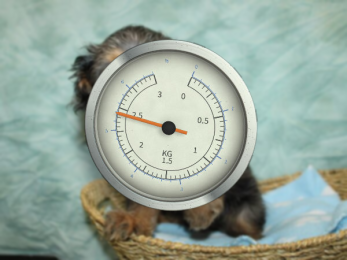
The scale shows 2.45kg
